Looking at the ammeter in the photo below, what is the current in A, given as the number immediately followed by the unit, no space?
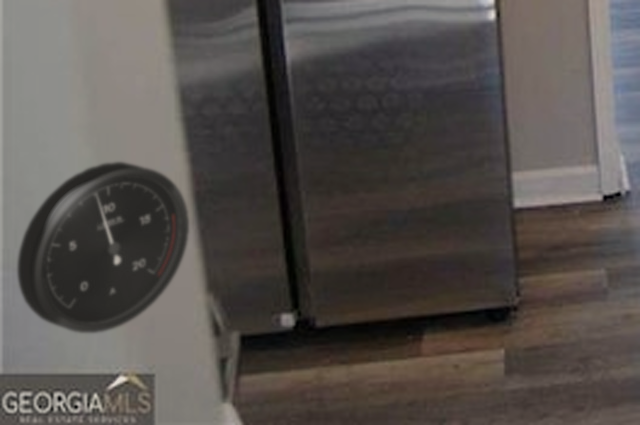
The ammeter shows 9A
